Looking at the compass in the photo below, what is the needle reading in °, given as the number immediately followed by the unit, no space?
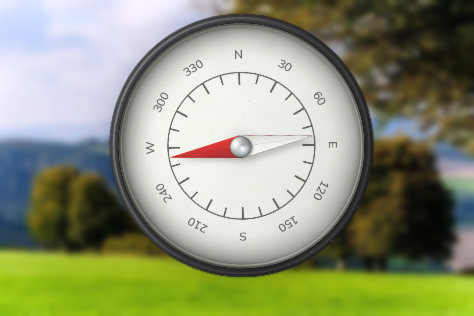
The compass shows 262.5°
